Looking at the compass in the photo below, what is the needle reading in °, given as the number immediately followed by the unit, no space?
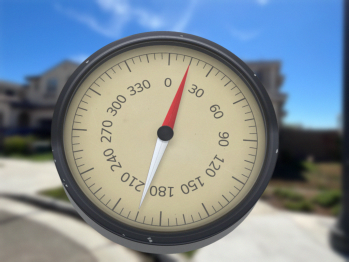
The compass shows 15°
